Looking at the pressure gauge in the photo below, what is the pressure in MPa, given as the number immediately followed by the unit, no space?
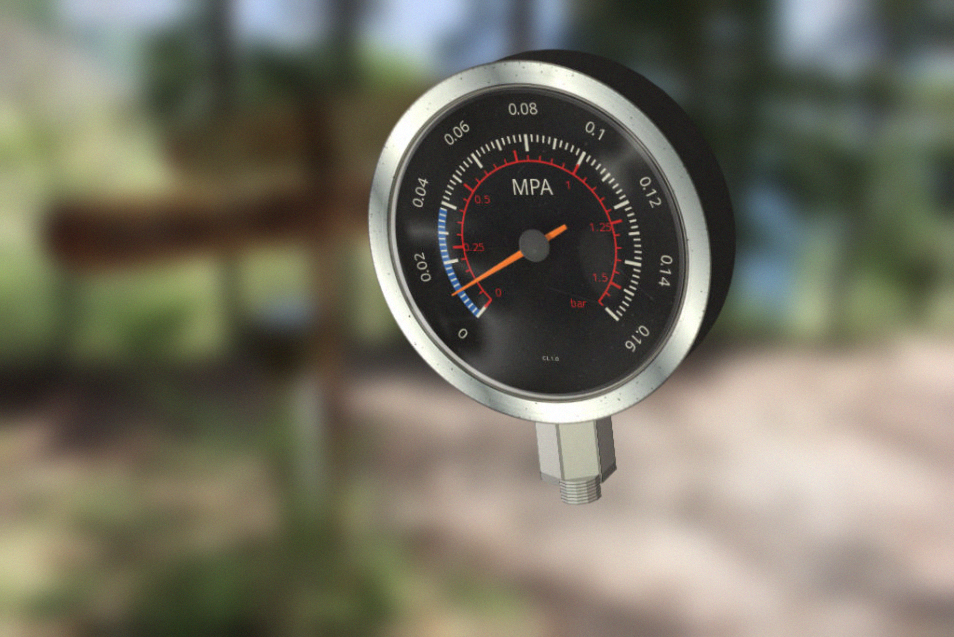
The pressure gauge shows 0.01MPa
